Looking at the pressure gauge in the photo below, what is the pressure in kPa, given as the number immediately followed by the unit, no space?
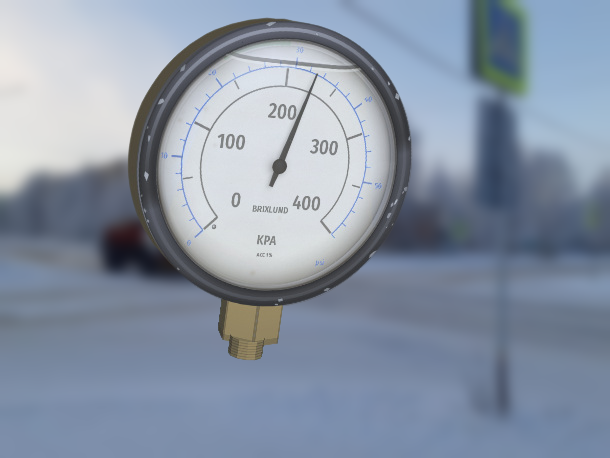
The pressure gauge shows 225kPa
